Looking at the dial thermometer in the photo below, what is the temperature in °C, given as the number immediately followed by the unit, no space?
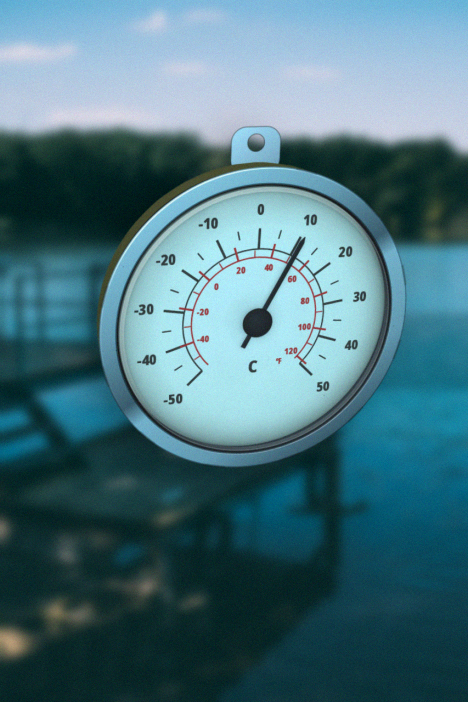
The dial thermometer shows 10°C
